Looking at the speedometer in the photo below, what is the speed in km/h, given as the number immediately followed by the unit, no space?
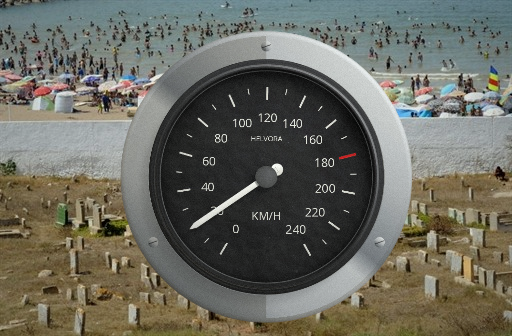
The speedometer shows 20km/h
